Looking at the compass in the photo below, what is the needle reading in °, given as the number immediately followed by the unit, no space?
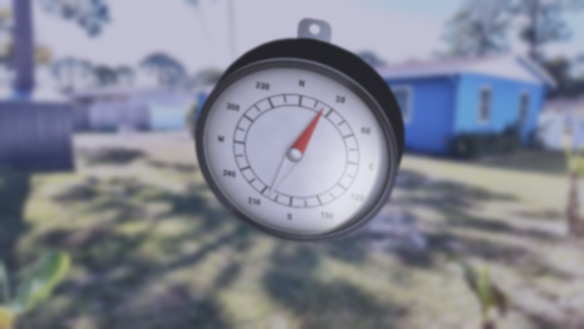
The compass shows 22.5°
